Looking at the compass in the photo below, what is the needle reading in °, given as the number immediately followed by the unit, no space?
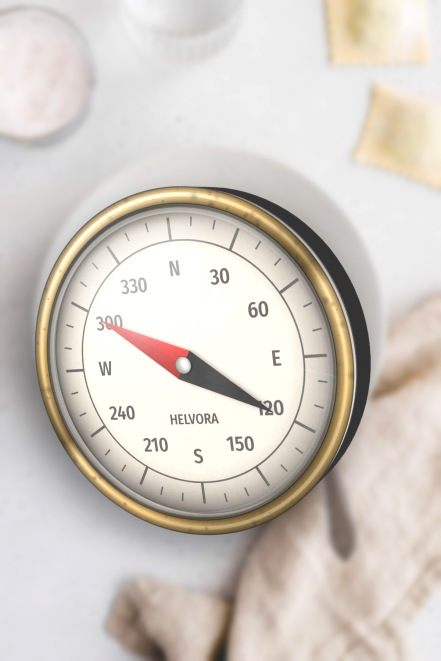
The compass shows 300°
